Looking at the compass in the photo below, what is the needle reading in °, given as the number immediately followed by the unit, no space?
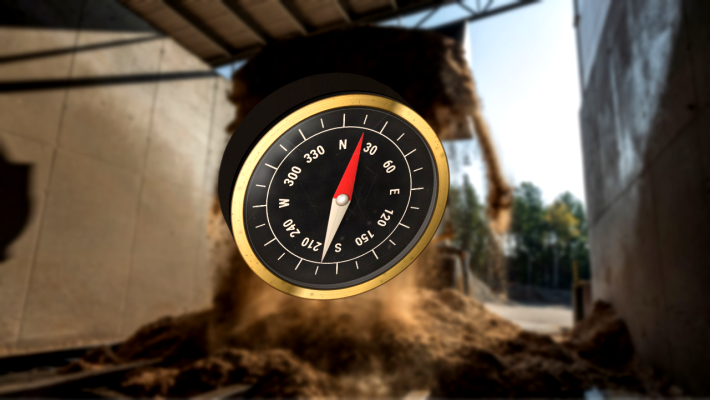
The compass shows 15°
